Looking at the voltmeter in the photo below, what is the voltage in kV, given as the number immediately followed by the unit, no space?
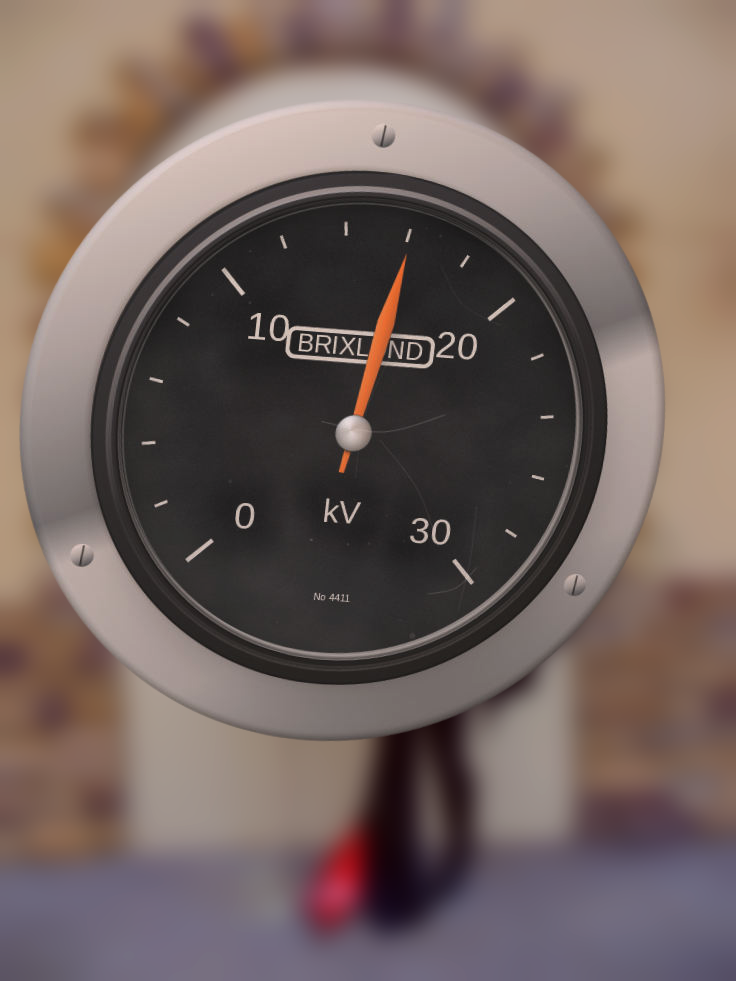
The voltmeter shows 16kV
